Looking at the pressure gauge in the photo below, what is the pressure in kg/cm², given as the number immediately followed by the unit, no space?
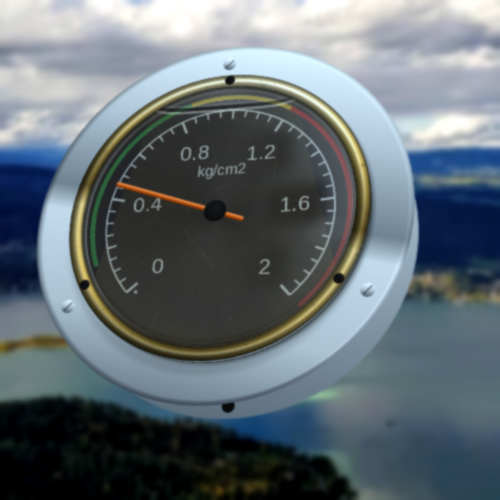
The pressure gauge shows 0.45kg/cm²
